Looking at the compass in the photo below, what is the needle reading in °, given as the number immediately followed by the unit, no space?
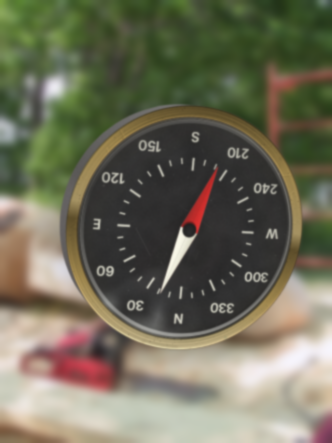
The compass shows 200°
